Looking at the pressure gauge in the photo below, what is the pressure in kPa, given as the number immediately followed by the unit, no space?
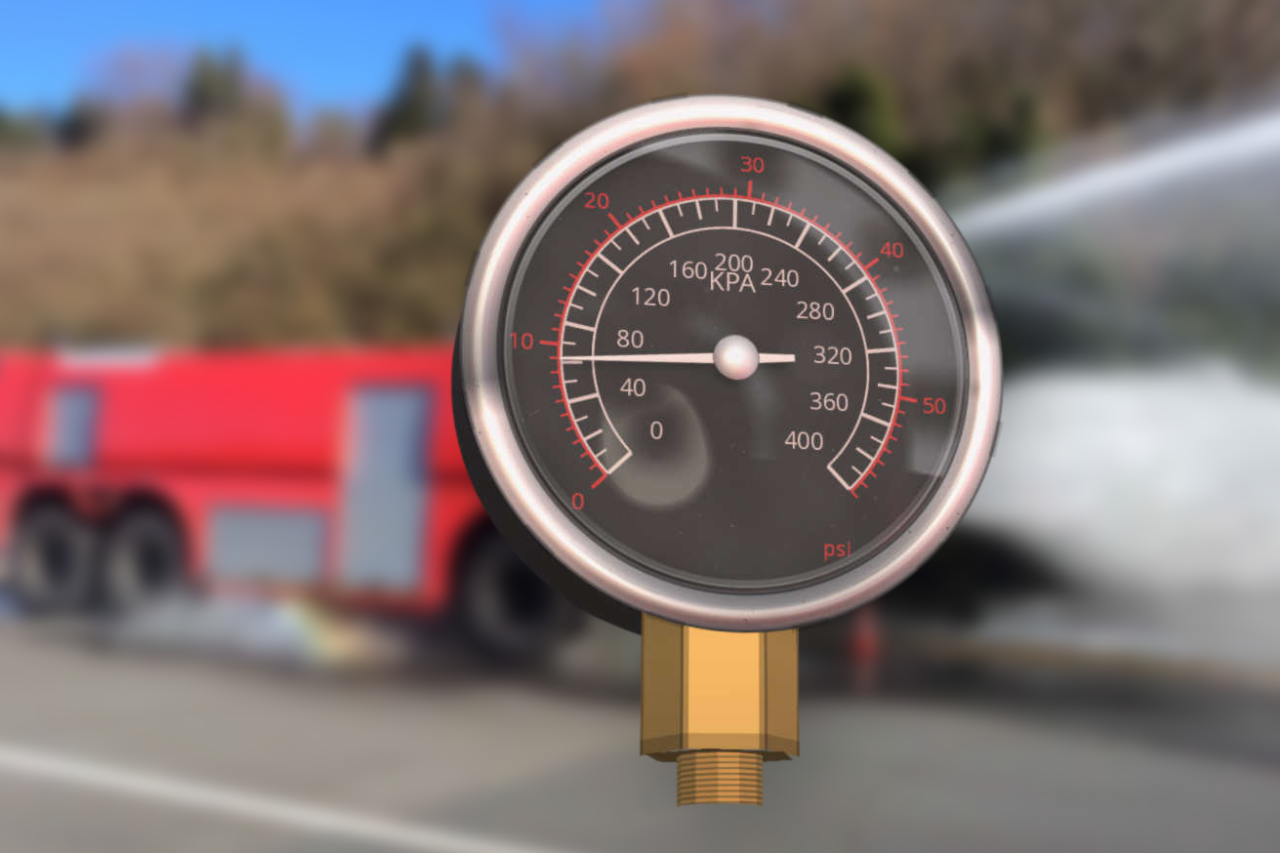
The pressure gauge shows 60kPa
